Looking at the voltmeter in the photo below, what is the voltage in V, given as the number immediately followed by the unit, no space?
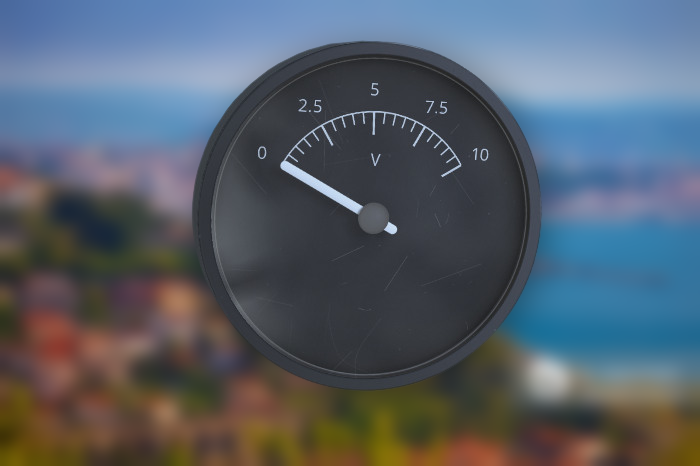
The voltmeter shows 0V
